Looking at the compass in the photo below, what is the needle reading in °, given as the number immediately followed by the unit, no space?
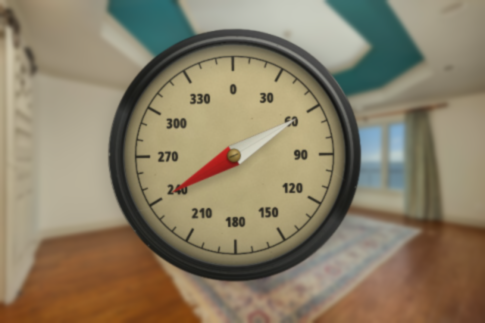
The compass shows 240°
